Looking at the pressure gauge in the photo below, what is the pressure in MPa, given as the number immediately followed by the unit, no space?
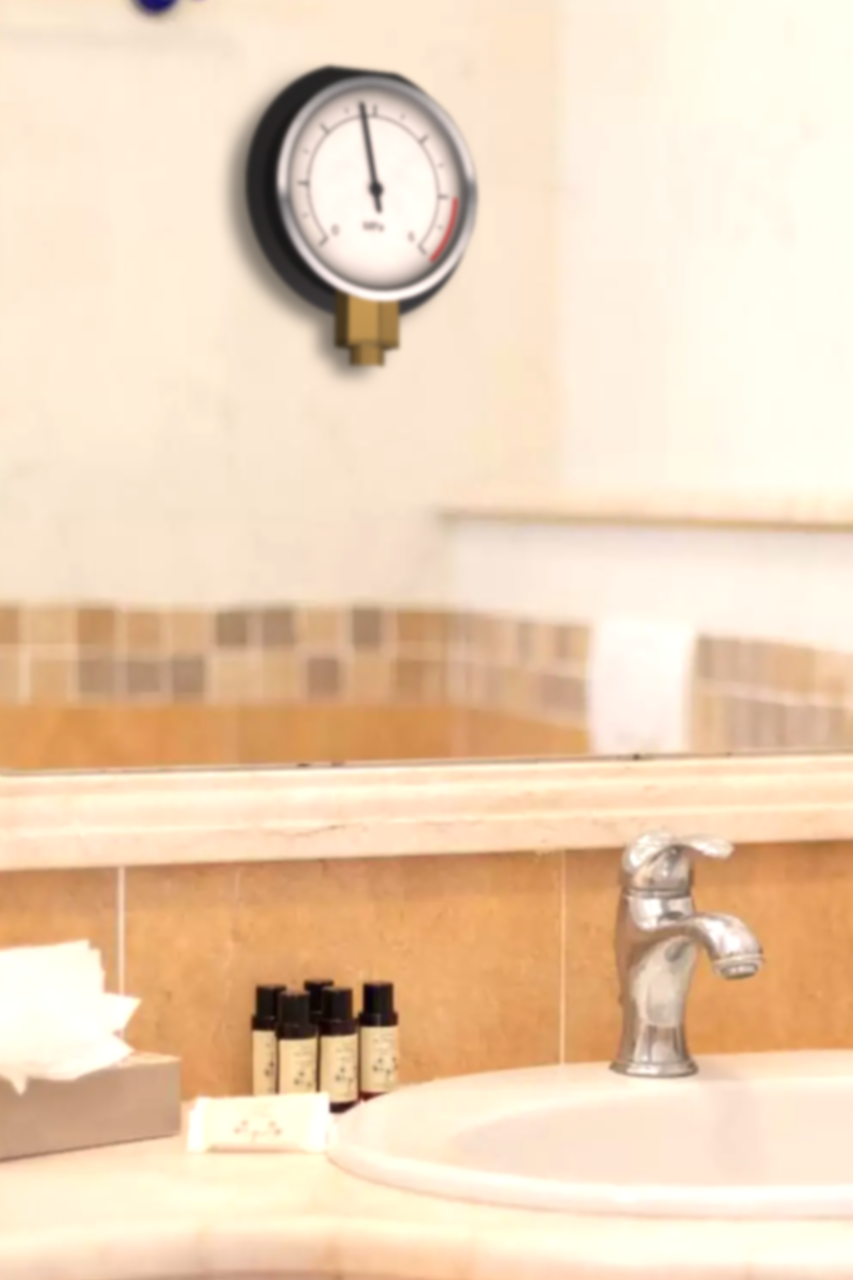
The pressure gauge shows 2.75MPa
